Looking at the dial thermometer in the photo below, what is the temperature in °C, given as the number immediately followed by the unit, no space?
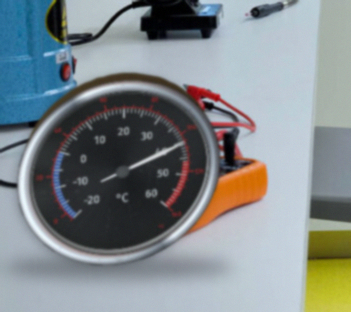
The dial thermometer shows 40°C
